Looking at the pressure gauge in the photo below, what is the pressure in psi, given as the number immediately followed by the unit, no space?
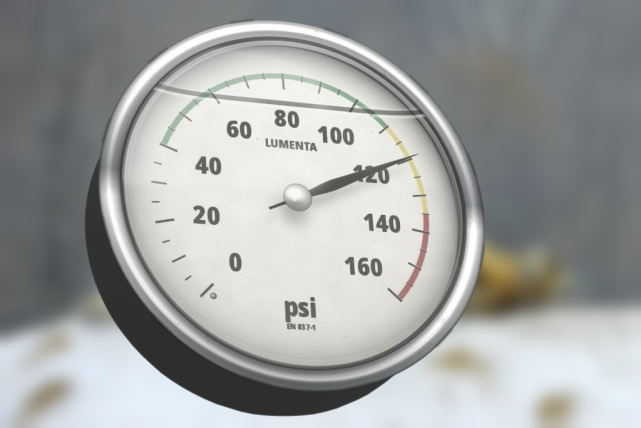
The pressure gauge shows 120psi
